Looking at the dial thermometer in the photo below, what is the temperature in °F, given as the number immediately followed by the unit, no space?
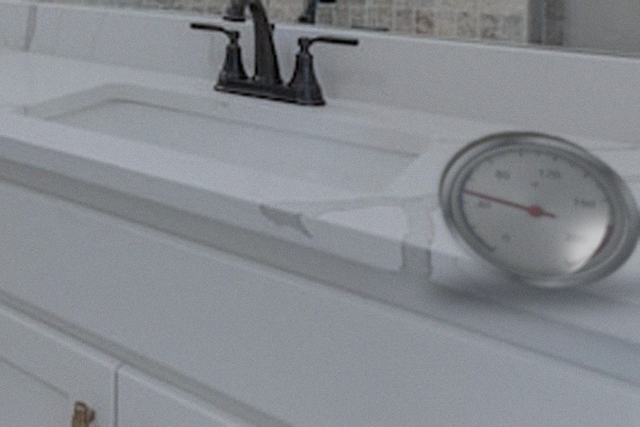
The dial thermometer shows 50°F
